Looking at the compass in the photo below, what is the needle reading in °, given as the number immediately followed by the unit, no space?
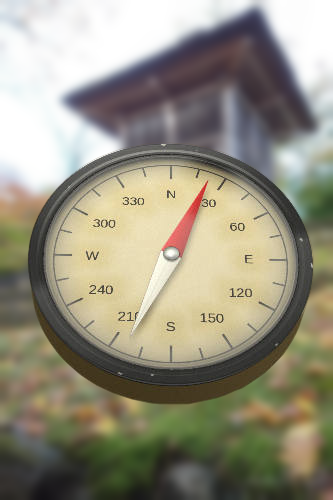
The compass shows 22.5°
